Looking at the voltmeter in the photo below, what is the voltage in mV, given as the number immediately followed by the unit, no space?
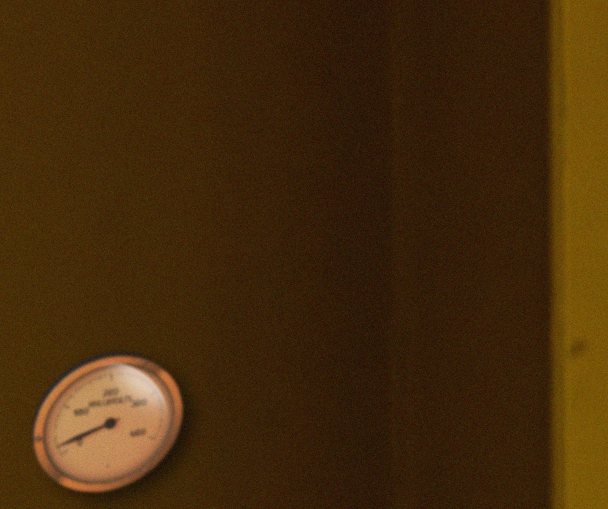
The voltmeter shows 20mV
